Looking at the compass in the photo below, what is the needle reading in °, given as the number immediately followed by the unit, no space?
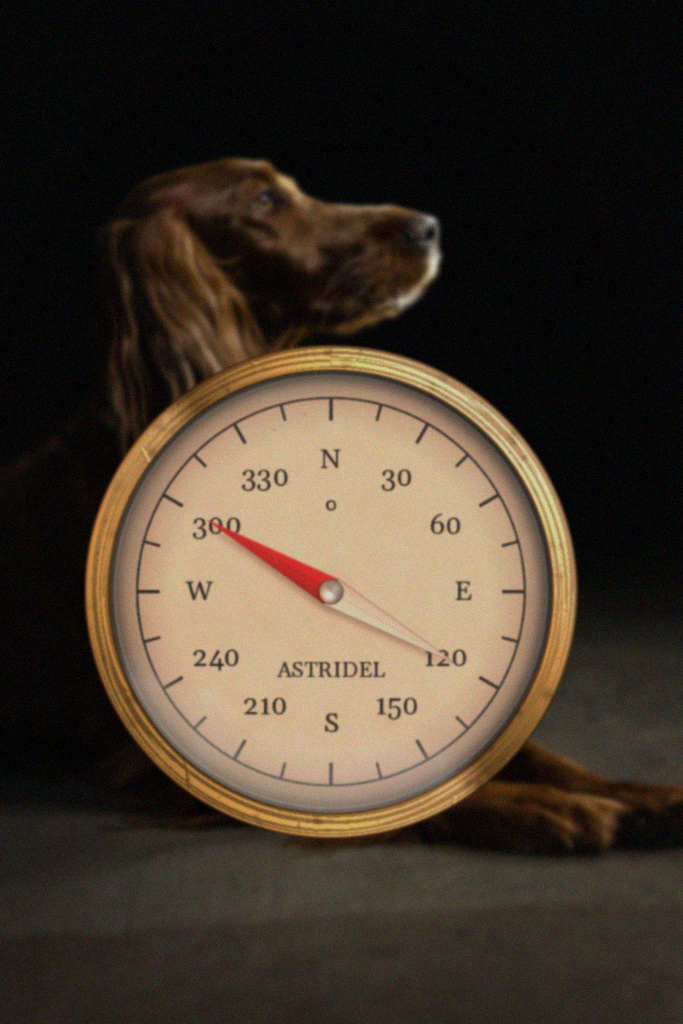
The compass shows 300°
